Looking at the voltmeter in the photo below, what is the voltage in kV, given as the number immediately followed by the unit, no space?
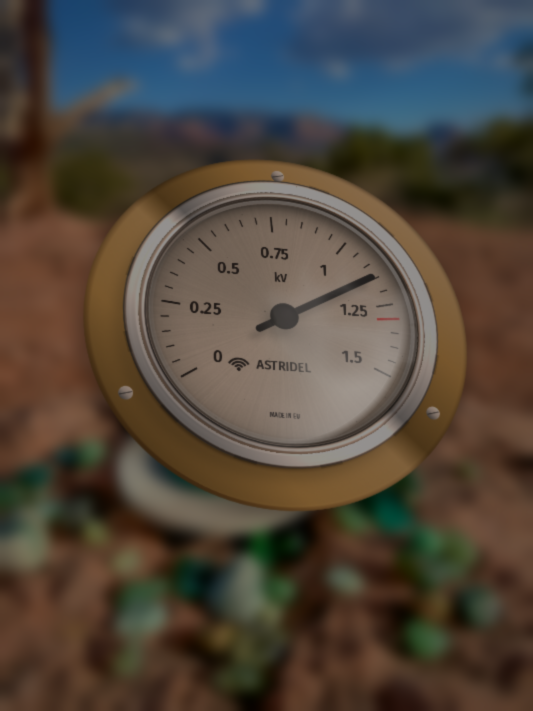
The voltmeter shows 1.15kV
